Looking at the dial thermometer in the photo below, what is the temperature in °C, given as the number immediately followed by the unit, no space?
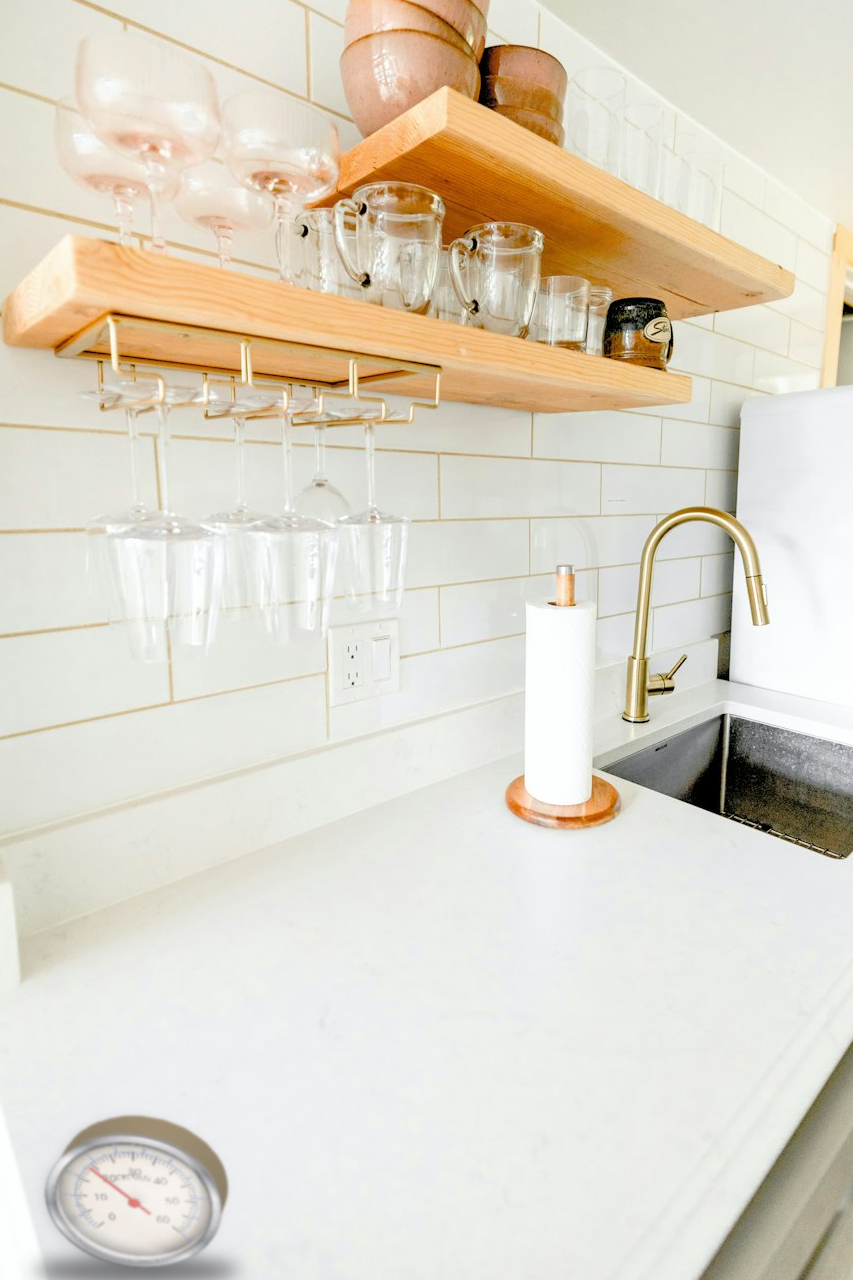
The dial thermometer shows 20°C
